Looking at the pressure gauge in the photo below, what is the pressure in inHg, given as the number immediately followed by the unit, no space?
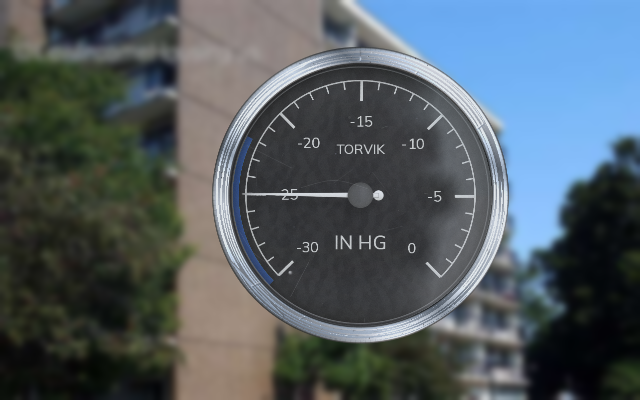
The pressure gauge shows -25inHg
